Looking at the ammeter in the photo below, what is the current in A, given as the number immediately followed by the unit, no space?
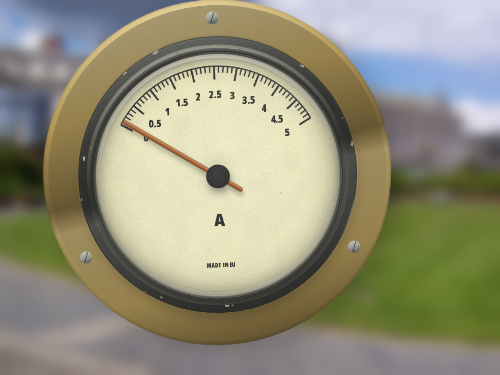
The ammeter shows 0.1A
